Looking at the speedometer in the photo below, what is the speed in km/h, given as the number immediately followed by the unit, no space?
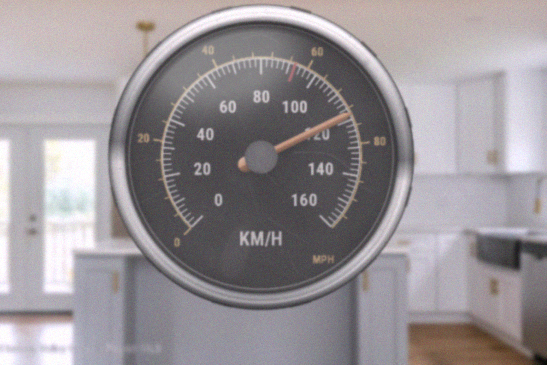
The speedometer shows 118km/h
